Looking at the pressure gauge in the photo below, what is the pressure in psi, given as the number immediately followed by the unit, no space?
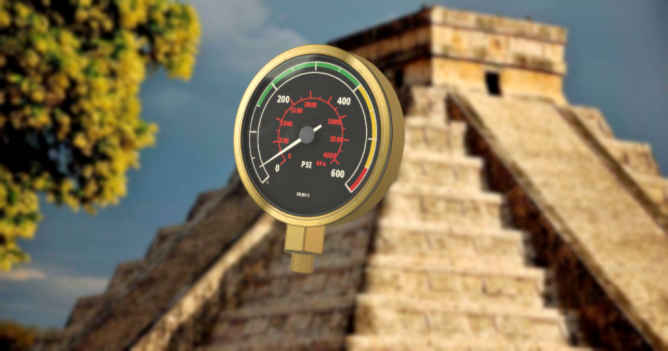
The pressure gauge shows 25psi
